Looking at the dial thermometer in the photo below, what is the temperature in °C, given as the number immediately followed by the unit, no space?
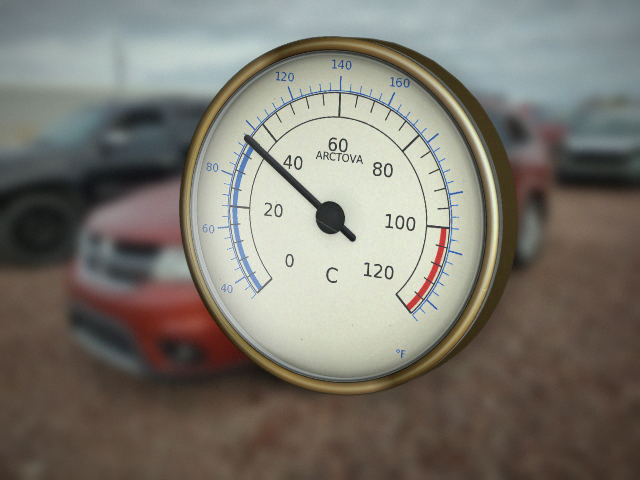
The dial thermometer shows 36°C
